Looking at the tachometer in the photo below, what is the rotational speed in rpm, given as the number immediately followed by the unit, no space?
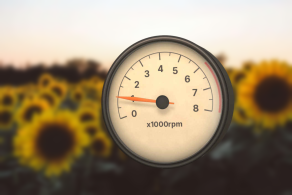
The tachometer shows 1000rpm
